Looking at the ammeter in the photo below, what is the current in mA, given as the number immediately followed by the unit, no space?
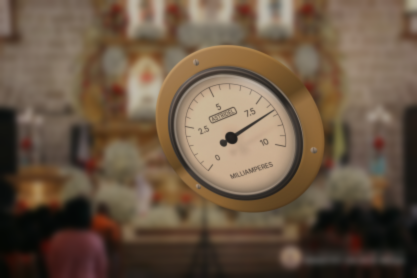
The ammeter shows 8.25mA
